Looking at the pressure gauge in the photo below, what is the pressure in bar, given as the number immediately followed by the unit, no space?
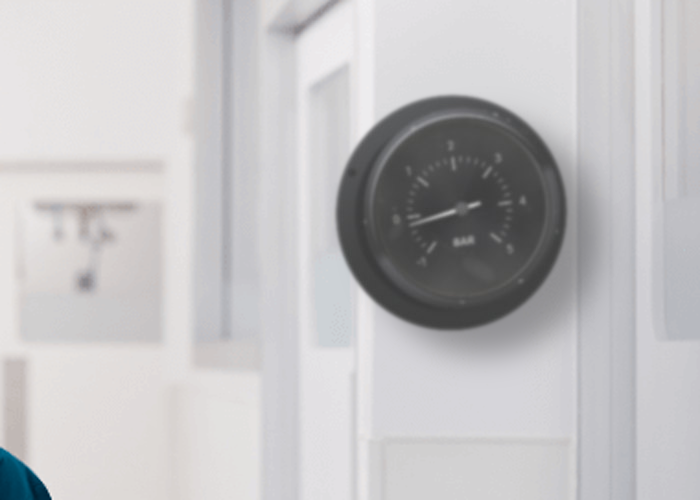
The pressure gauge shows -0.2bar
